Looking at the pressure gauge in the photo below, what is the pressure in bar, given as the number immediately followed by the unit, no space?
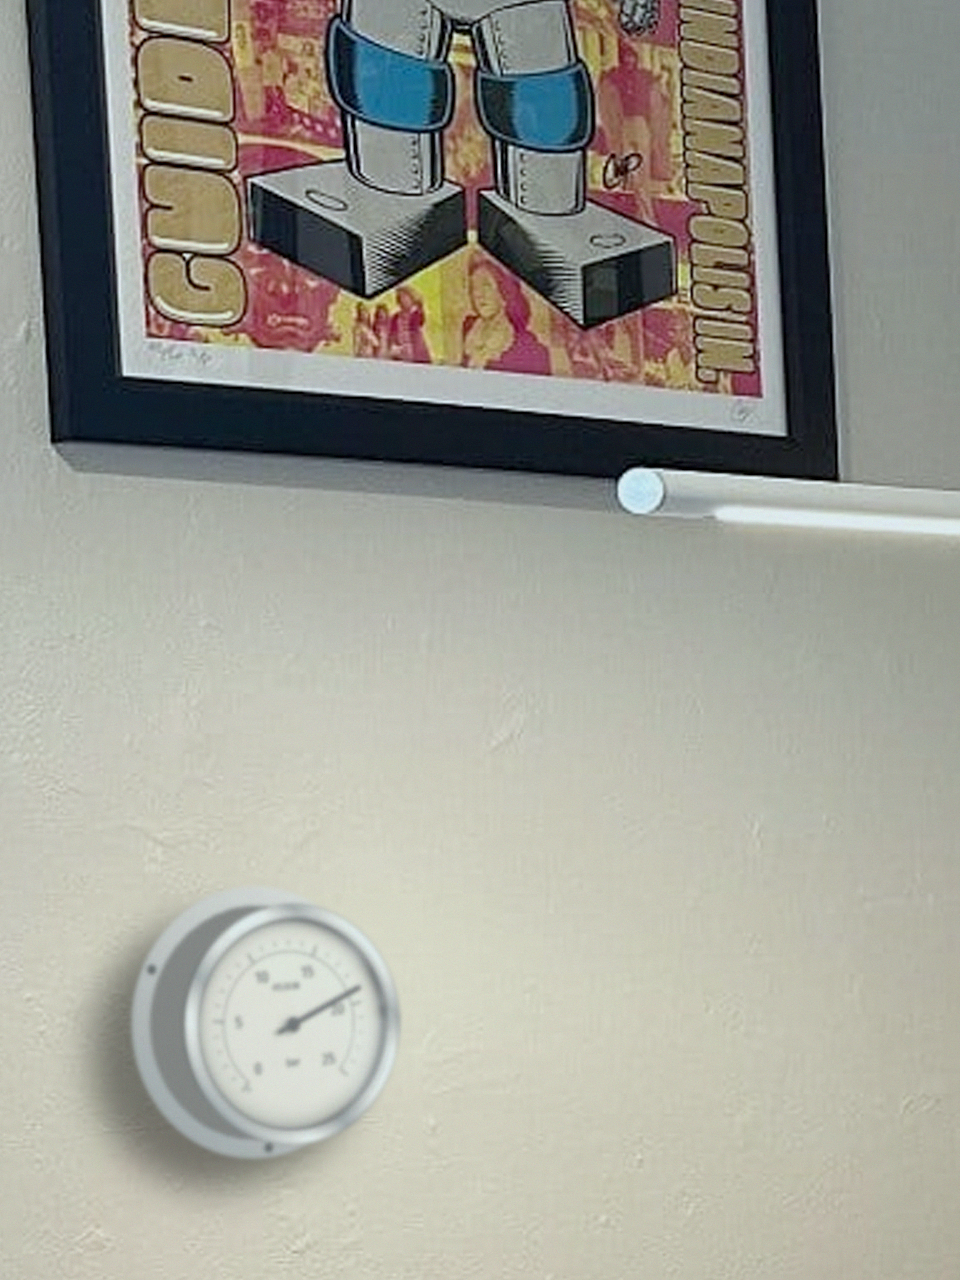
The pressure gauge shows 19bar
